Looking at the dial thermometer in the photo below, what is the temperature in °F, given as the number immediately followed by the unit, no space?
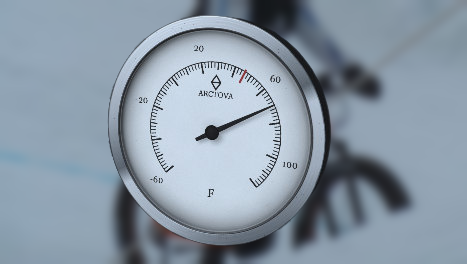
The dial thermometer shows 70°F
